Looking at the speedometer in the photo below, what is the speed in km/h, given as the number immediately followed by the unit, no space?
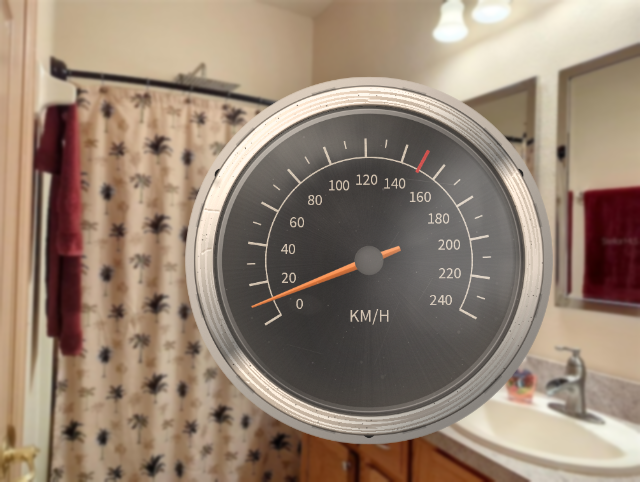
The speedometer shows 10km/h
